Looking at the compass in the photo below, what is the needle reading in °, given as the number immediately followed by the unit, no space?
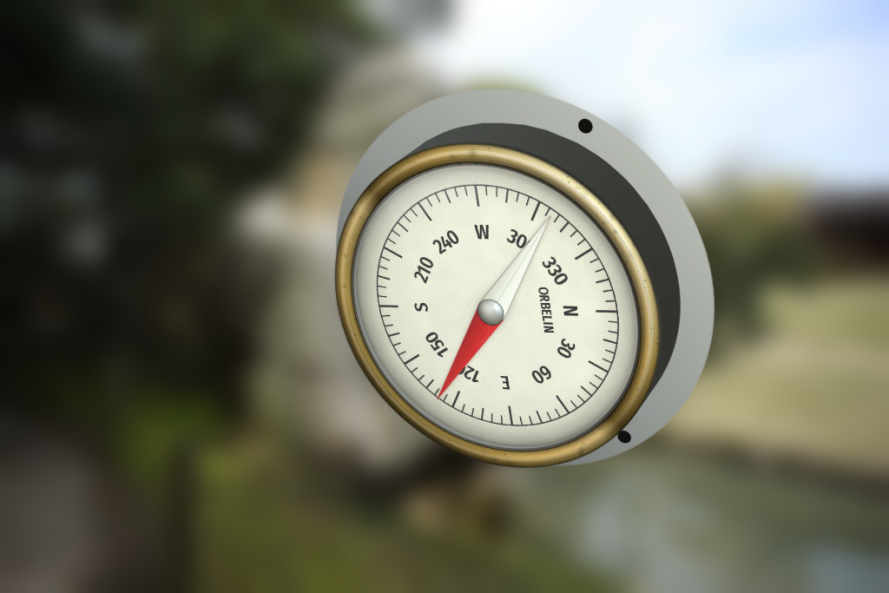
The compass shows 127.5°
